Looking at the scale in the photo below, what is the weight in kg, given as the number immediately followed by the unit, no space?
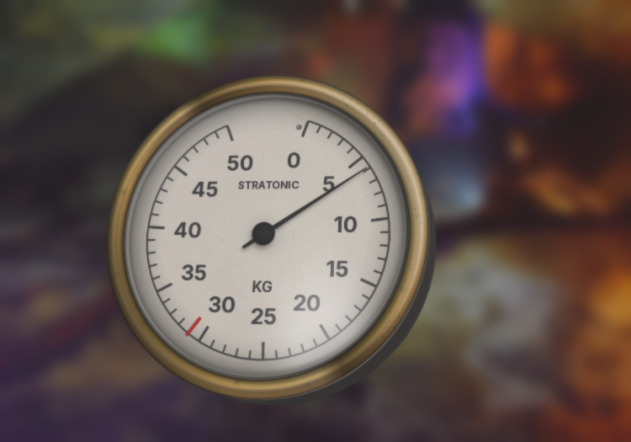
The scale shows 6kg
